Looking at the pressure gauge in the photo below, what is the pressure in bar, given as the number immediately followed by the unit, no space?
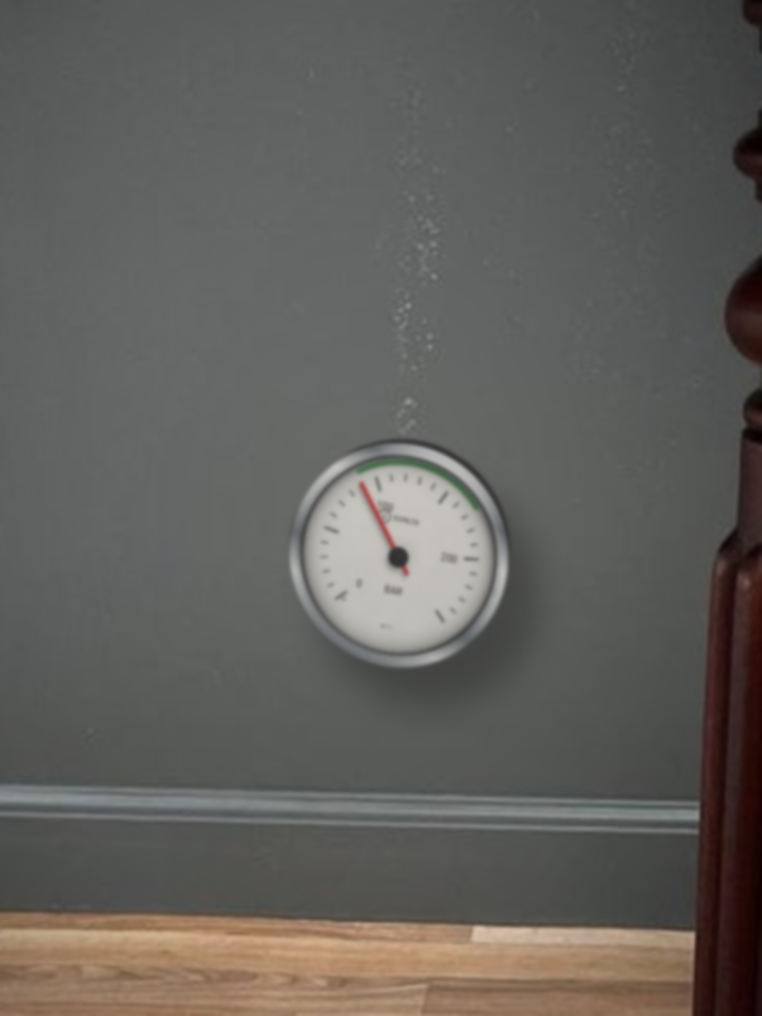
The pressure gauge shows 90bar
